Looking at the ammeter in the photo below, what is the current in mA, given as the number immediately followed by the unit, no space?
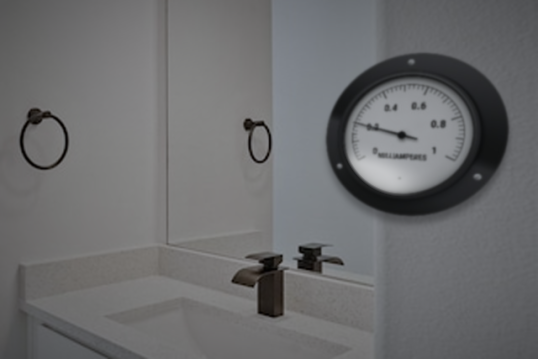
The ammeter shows 0.2mA
